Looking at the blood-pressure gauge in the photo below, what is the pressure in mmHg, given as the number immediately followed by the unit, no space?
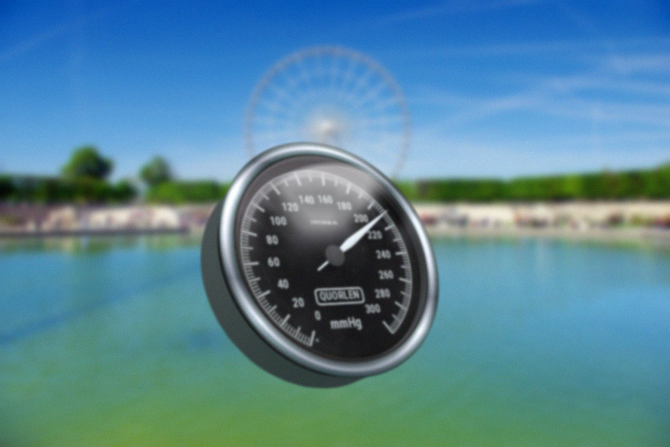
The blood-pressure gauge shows 210mmHg
